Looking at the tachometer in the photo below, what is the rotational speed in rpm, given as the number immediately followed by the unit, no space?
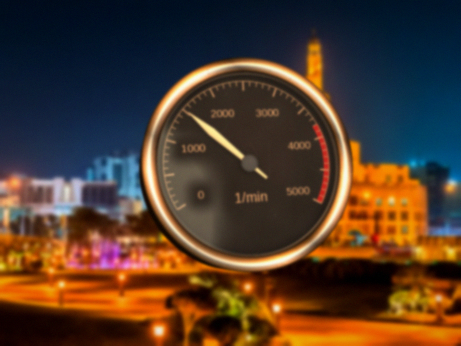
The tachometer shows 1500rpm
